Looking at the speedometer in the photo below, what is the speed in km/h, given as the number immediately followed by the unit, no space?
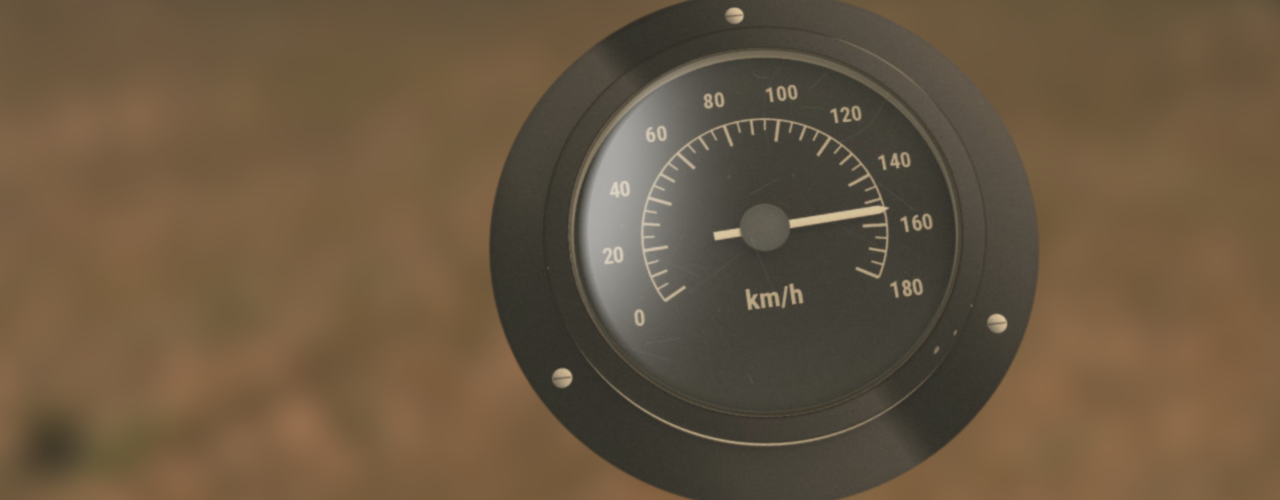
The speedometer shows 155km/h
